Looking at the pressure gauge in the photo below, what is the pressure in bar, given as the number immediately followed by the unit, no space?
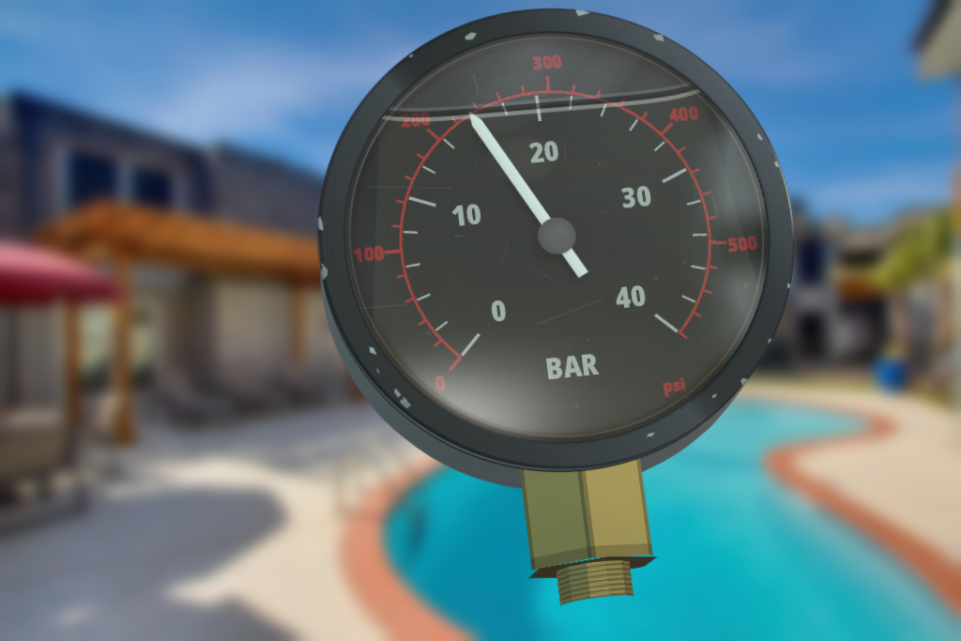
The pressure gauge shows 16bar
